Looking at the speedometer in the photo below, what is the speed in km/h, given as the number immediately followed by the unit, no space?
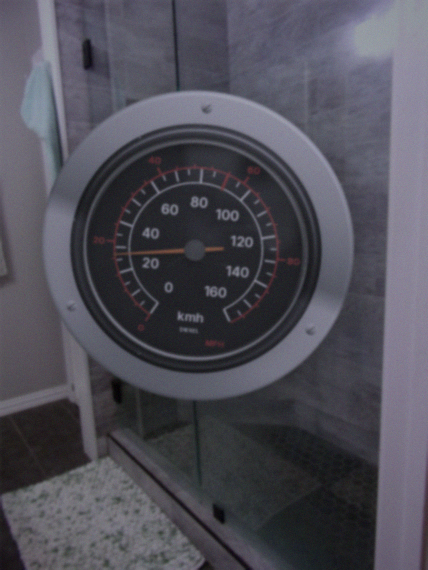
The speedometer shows 27.5km/h
